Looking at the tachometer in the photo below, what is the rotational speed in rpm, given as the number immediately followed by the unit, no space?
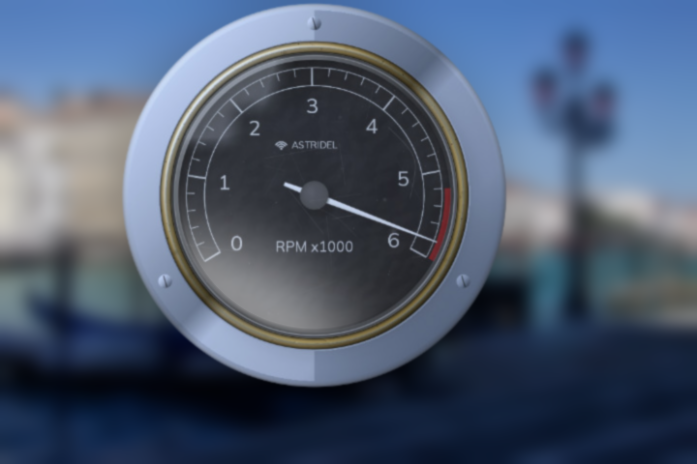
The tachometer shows 5800rpm
